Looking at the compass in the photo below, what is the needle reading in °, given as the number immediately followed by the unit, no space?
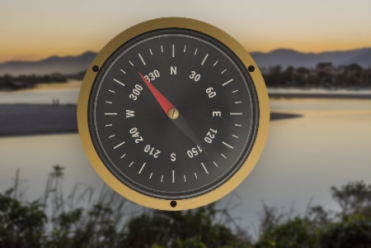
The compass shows 320°
